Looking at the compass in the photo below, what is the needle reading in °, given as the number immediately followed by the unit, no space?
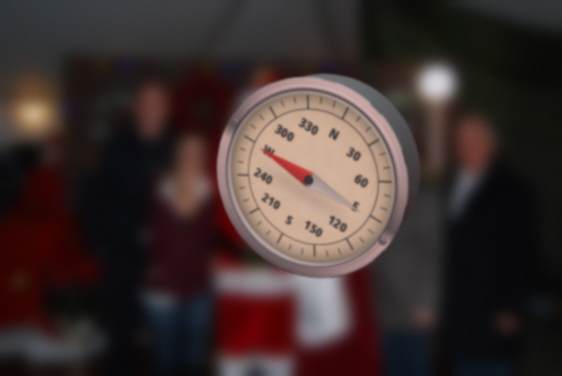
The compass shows 270°
